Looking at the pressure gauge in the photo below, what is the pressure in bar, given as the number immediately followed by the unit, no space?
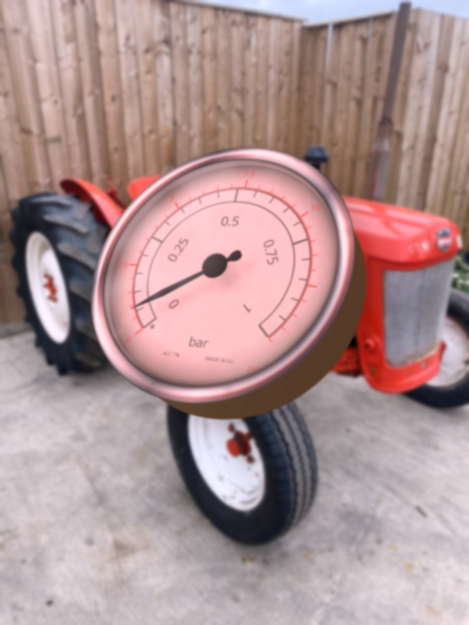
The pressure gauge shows 0.05bar
